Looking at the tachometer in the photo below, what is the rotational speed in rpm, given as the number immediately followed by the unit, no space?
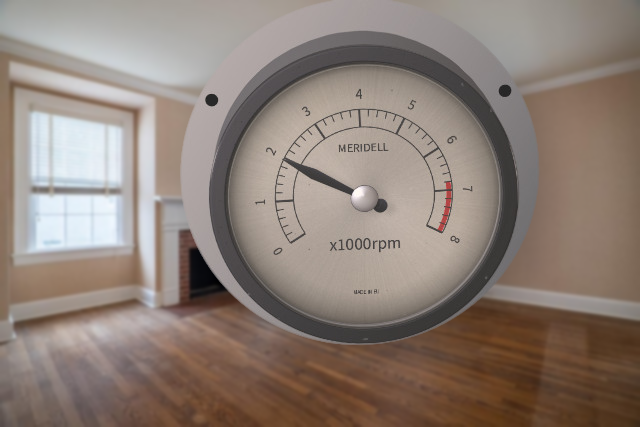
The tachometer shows 2000rpm
